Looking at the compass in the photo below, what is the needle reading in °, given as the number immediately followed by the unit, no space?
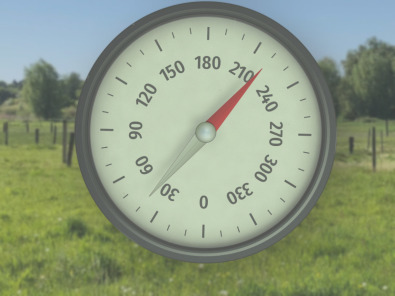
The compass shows 220°
